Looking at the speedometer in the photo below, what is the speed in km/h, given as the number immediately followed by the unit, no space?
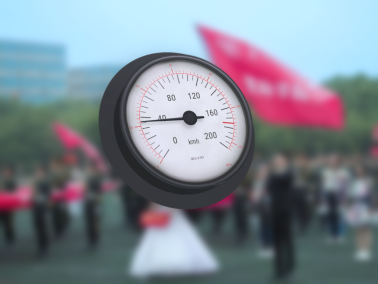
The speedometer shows 35km/h
